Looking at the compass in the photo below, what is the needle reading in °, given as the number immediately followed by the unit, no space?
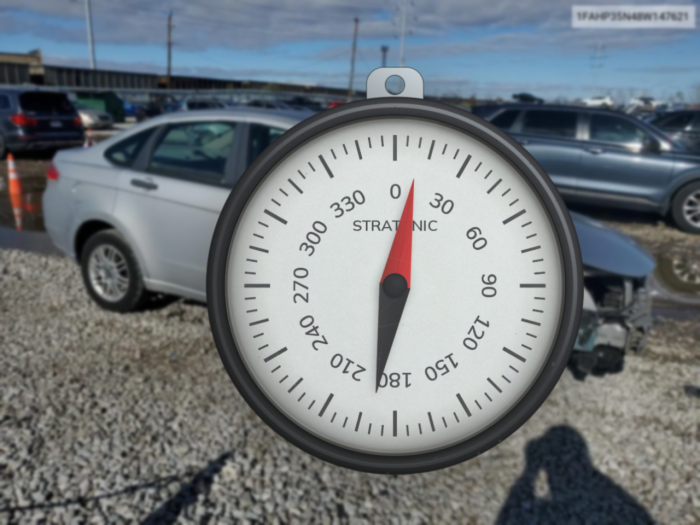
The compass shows 10°
